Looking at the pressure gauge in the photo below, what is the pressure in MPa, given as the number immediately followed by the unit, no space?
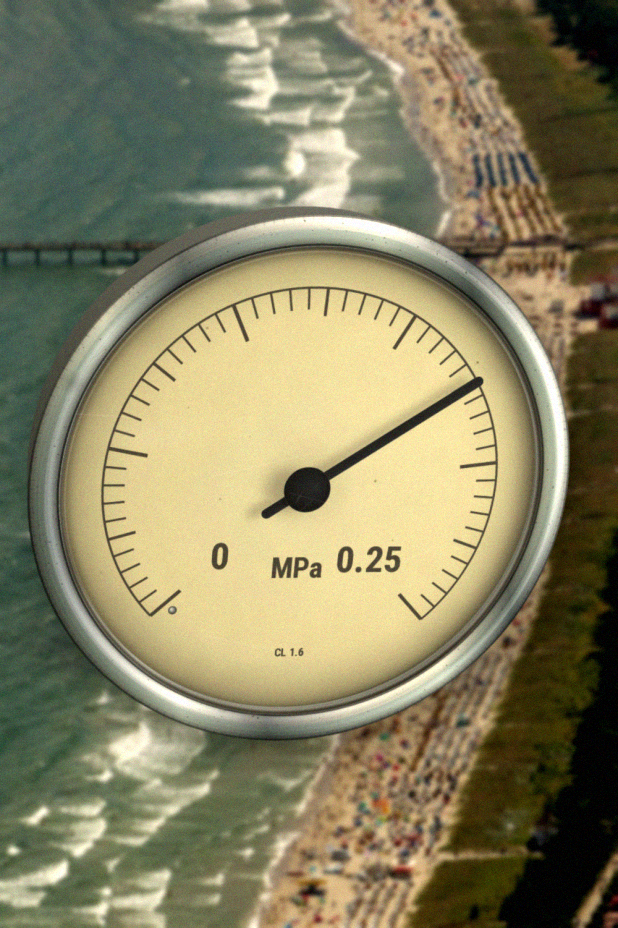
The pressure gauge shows 0.175MPa
